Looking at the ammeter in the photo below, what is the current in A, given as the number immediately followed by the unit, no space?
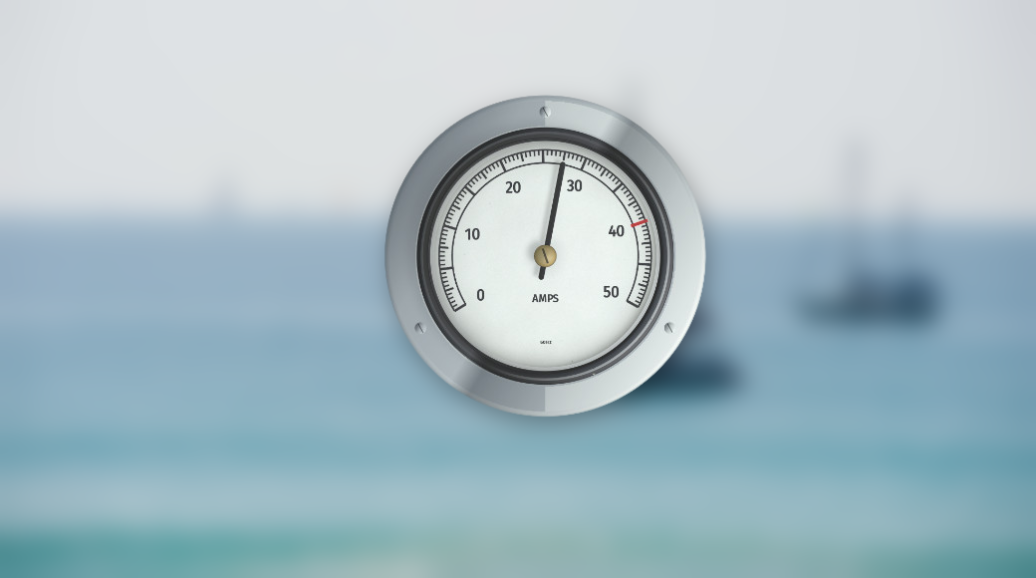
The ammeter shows 27.5A
